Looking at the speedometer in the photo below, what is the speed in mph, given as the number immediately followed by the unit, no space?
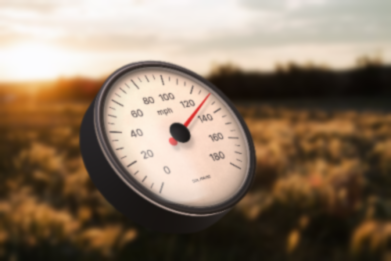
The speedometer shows 130mph
